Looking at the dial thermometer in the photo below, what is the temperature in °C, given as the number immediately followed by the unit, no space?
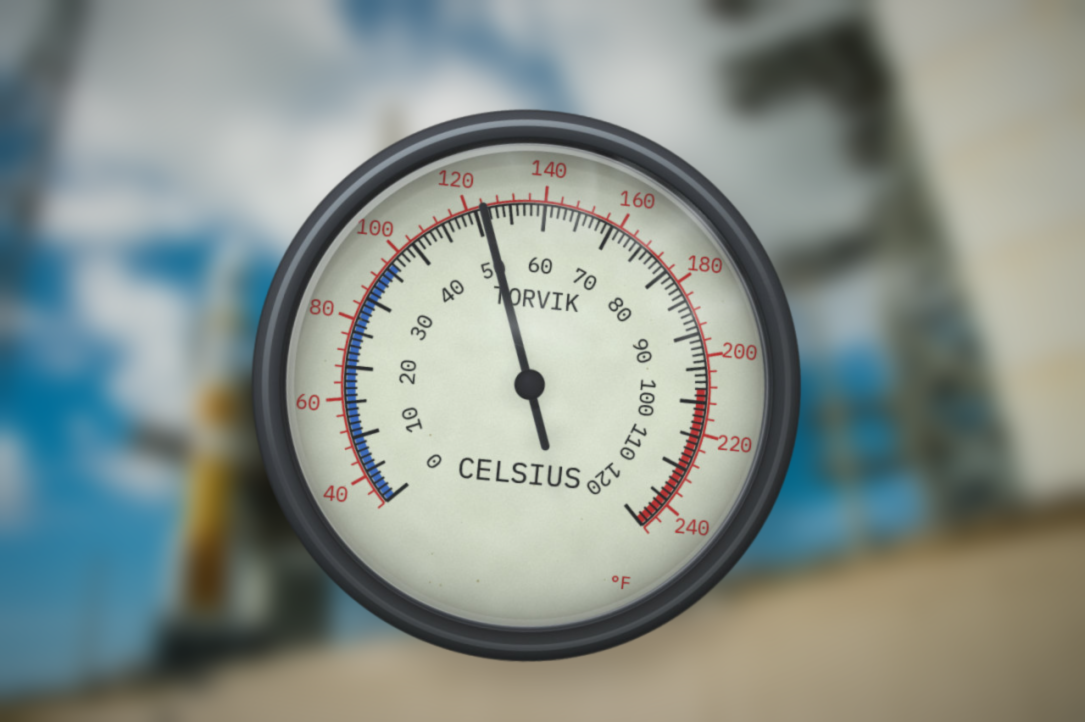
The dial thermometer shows 51°C
